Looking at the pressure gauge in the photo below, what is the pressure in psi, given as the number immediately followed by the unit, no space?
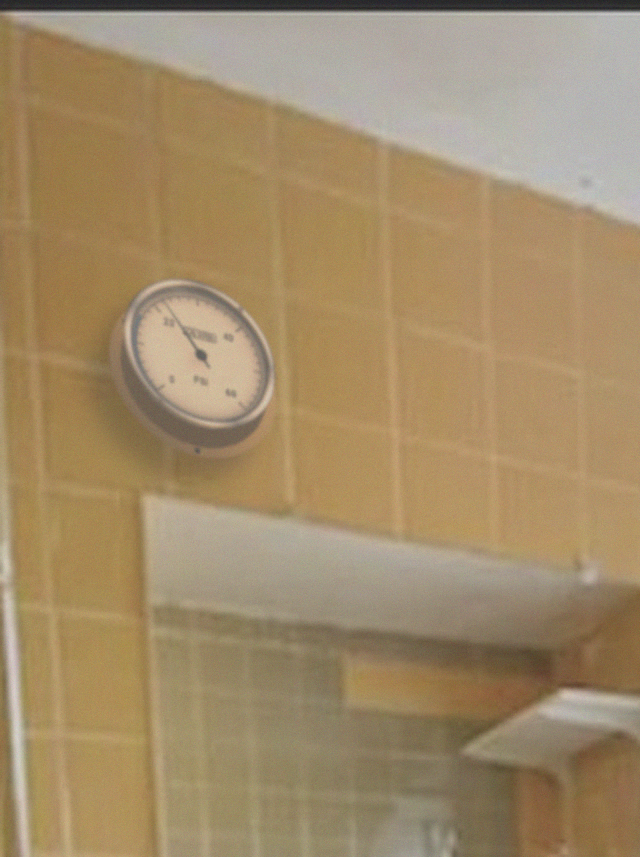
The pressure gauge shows 22psi
